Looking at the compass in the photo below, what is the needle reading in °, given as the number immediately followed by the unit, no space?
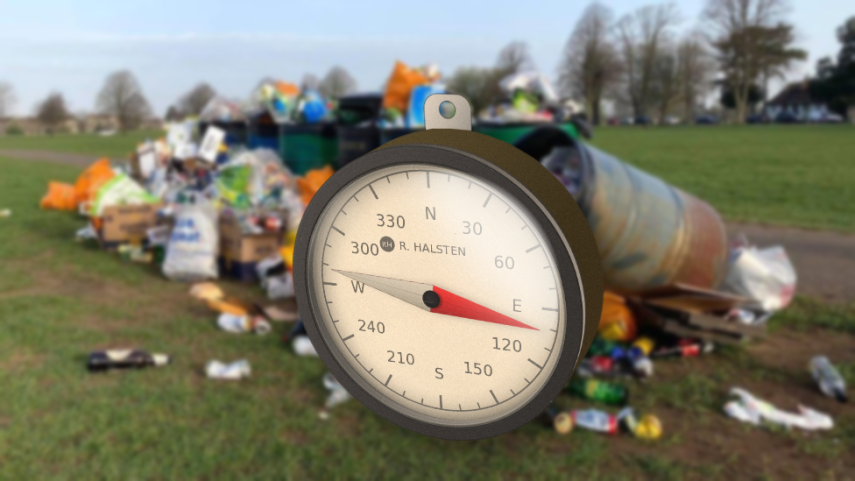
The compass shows 100°
